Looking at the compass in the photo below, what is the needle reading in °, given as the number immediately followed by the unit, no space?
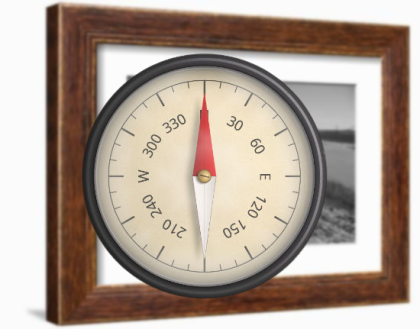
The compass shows 0°
